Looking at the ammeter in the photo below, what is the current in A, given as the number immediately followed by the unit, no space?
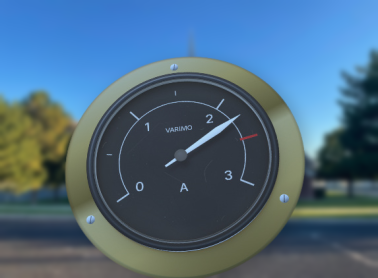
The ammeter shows 2.25A
